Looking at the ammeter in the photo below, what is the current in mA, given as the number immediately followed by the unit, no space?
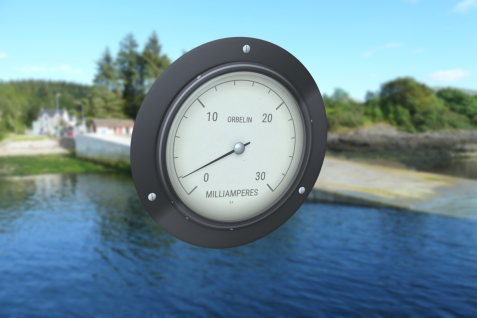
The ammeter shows 2mA
